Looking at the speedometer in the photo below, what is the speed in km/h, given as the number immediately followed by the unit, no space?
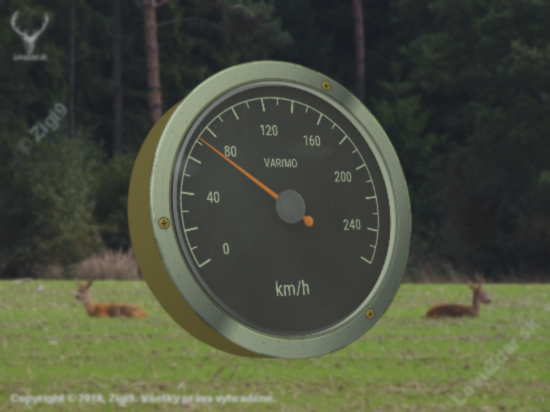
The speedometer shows 70km/h
